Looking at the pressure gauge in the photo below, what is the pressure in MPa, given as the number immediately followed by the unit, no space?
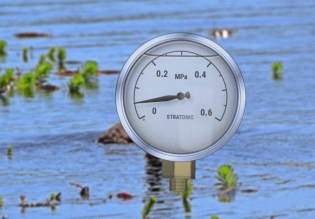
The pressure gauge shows 0.05MPa
